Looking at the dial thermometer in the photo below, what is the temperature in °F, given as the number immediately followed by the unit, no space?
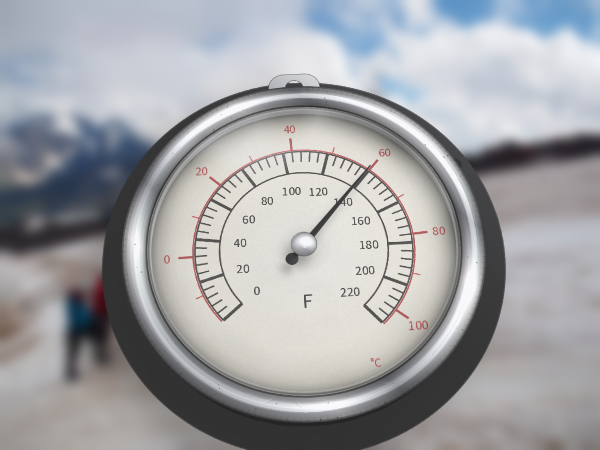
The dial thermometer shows 140°F
